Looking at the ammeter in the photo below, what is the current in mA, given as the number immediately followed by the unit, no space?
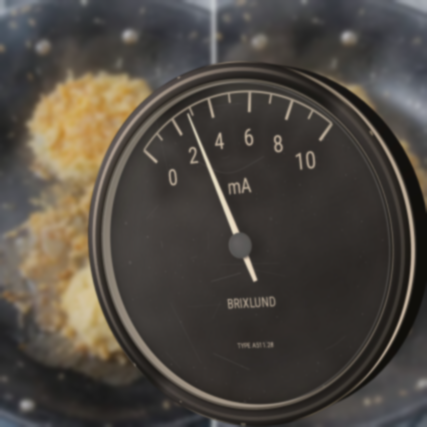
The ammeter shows 3mA
